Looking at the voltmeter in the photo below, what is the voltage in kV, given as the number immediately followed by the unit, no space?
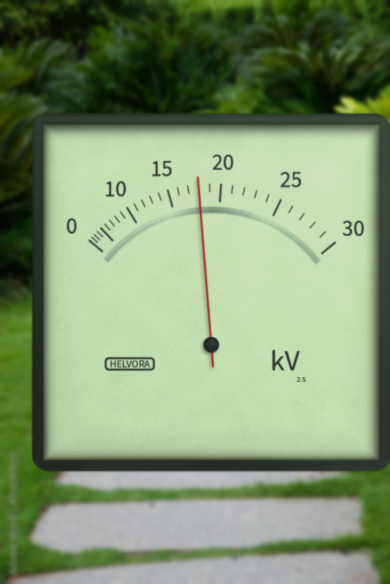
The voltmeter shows 18kV
